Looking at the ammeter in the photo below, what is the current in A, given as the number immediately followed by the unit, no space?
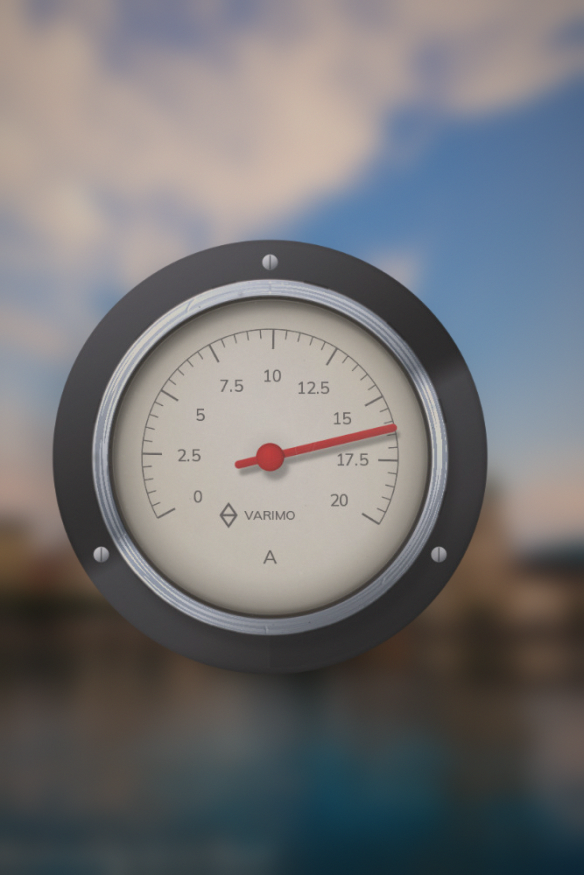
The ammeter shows 16.25A
